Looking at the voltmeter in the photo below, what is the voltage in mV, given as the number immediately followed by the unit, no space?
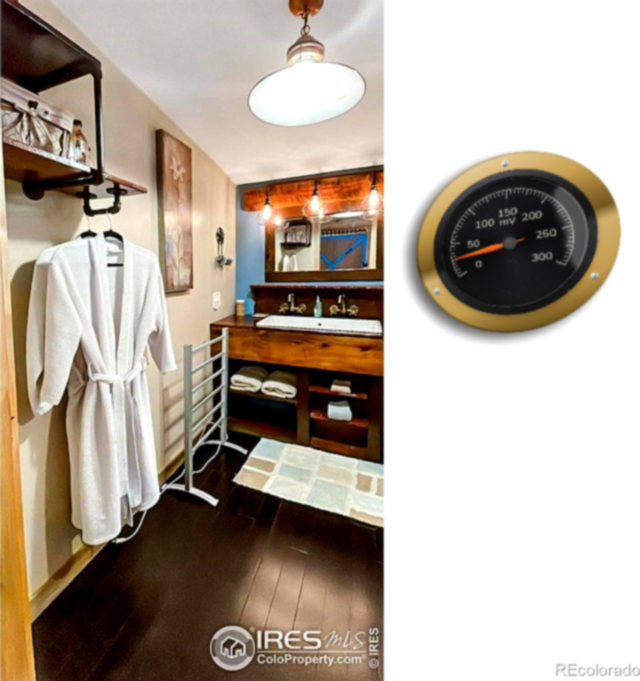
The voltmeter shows 25mV
